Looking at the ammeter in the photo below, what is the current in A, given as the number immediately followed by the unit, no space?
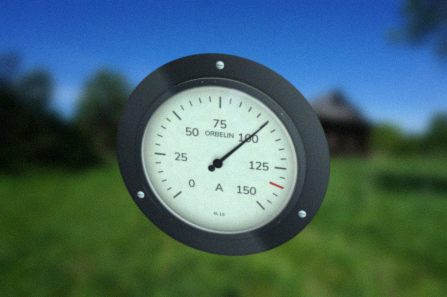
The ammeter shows 100A
